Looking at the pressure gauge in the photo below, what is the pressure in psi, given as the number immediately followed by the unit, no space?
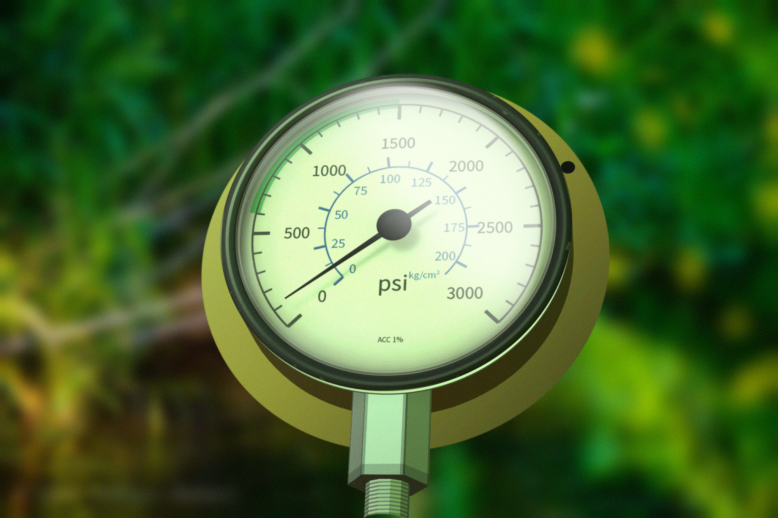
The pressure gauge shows 100psi
